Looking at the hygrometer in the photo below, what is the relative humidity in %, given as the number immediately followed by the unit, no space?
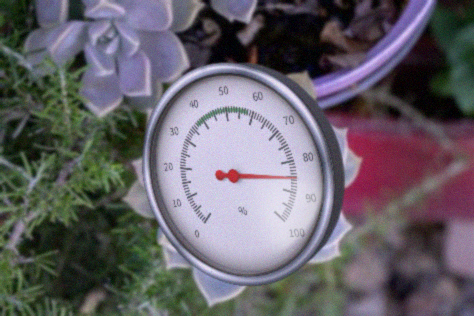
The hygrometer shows 85%
